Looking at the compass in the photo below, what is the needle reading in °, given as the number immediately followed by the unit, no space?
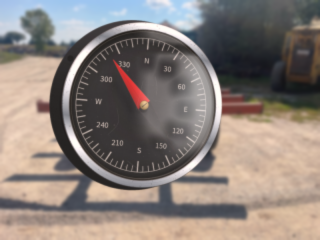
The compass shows 320°
